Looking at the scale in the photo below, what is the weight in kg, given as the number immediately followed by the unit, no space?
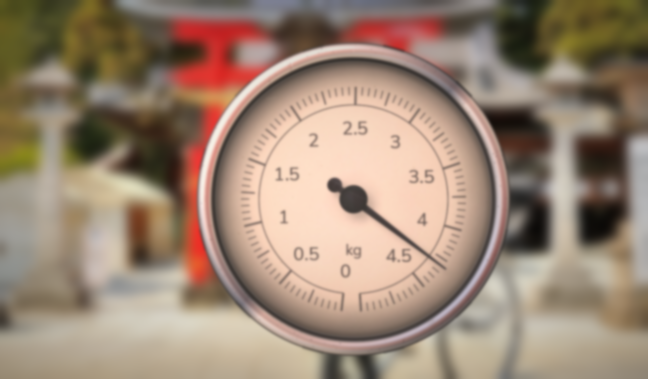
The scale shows 4.3kg
